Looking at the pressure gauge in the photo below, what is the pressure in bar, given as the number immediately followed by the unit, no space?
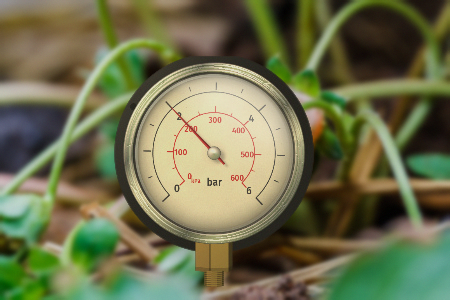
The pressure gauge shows 2bar
